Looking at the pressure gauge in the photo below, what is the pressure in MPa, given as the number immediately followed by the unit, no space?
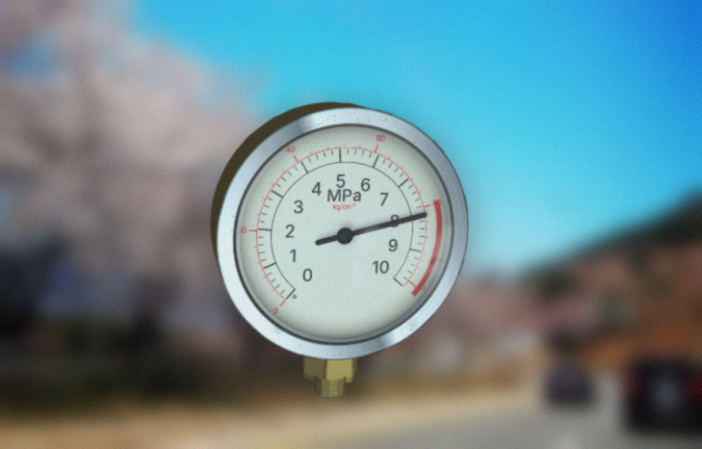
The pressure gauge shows 8MPa
